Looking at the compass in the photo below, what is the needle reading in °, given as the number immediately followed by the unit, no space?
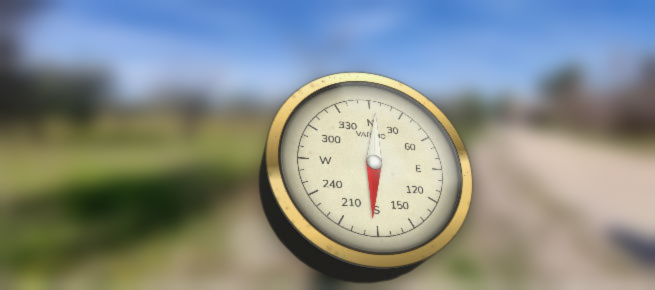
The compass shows 185°
